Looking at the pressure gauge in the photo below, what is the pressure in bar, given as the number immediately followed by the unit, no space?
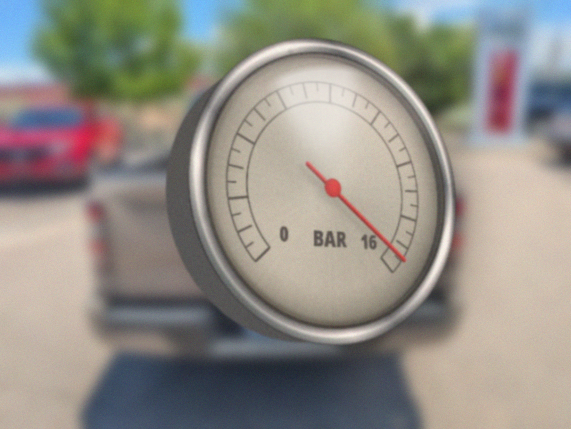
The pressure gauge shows 15.5bar
